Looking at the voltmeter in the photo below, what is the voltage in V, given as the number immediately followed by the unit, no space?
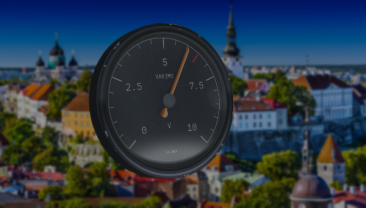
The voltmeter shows 6V
